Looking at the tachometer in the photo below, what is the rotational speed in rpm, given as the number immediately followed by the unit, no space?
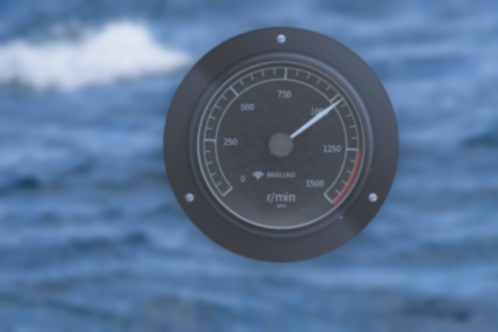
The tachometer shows 1025rpm
